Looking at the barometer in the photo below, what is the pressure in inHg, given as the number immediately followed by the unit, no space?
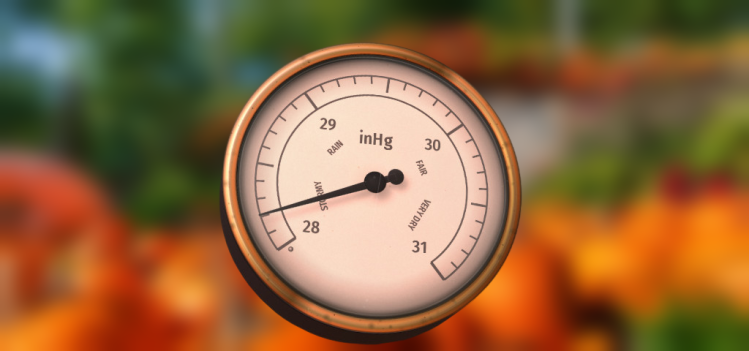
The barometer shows 28.2inHg
